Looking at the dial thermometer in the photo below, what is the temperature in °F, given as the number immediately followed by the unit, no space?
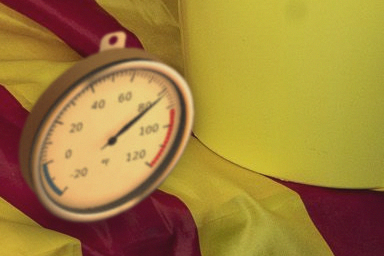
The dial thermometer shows 80°F
